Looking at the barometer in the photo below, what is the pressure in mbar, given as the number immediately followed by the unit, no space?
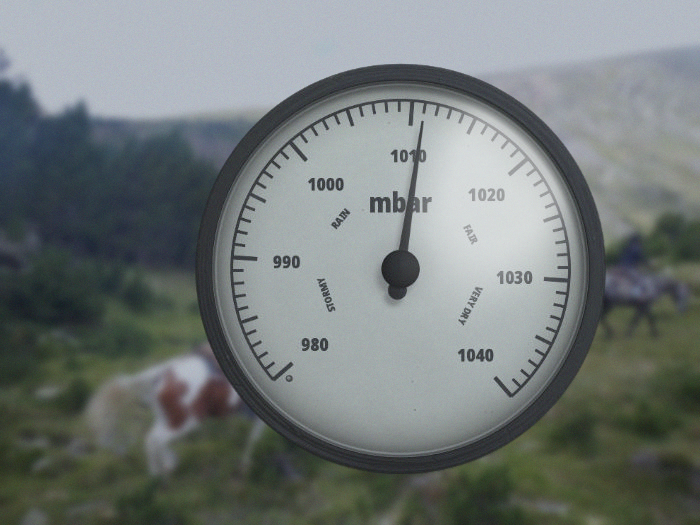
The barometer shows 1011mbar
